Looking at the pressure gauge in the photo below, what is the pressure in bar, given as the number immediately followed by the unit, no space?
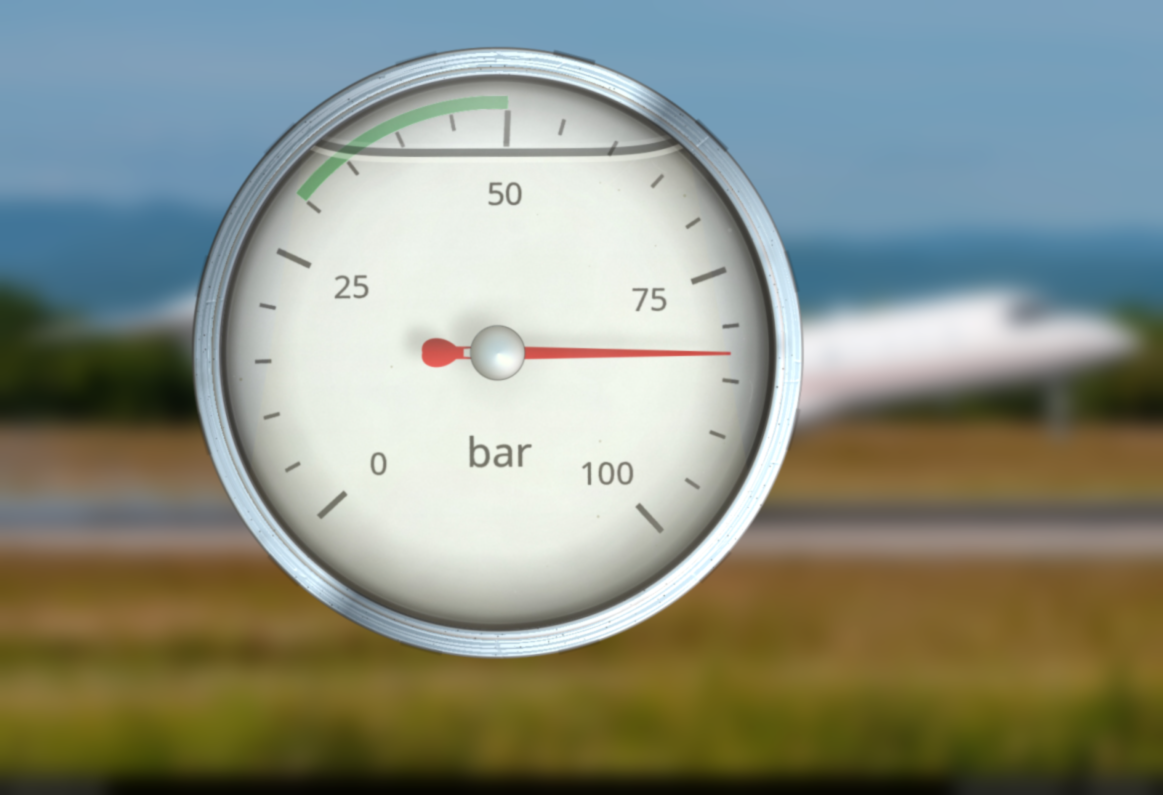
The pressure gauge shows 82.5bar
